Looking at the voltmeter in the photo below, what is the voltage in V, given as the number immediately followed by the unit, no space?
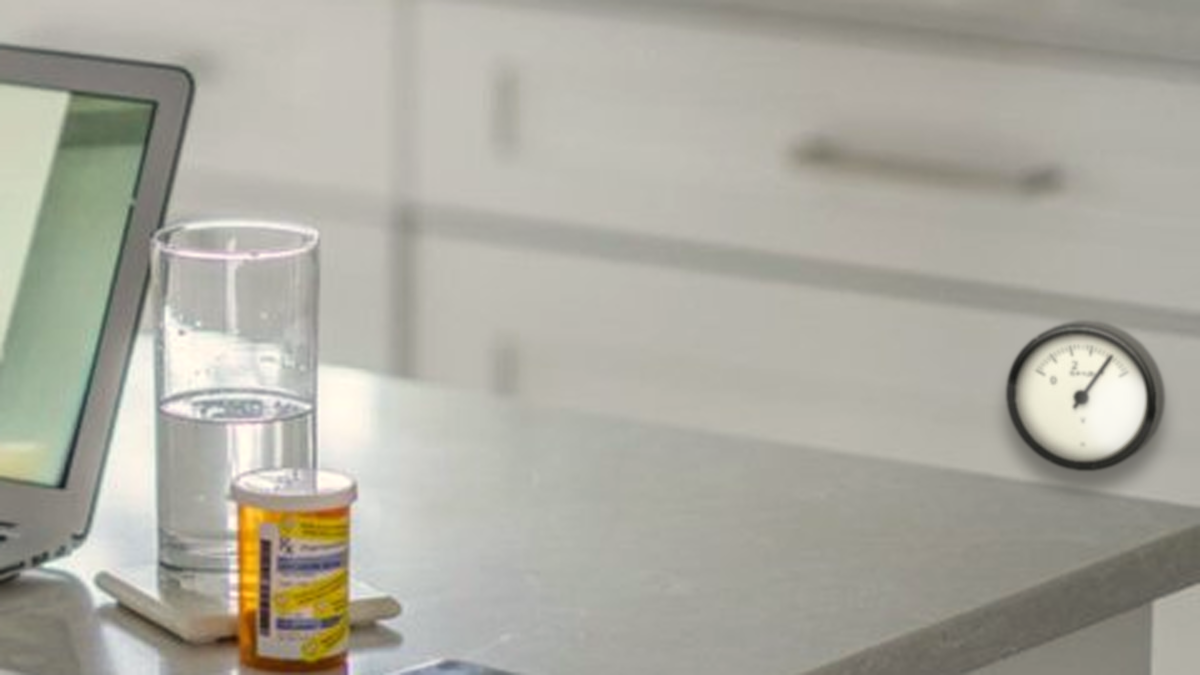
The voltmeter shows 4V
